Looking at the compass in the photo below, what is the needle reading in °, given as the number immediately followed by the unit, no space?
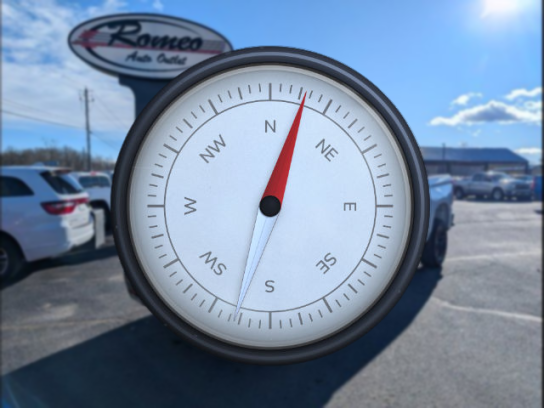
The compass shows 17.5°
